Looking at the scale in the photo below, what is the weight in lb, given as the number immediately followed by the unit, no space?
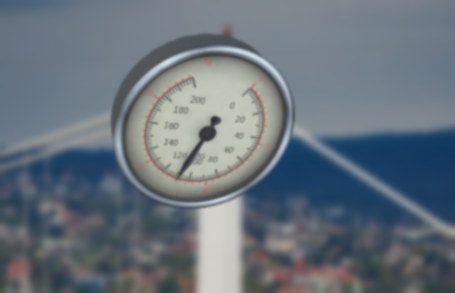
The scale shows 110lb
